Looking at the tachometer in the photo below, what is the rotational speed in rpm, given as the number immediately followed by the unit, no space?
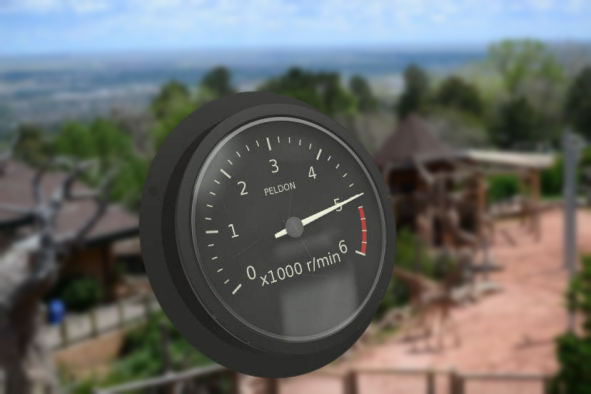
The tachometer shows 5000rpm
